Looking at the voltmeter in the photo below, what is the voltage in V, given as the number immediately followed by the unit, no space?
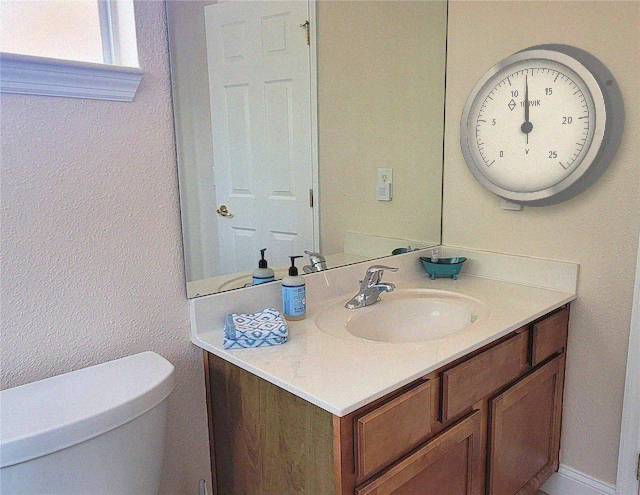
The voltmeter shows 12V
